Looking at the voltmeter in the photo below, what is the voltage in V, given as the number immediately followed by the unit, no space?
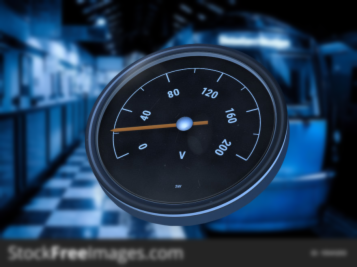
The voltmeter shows 20V
